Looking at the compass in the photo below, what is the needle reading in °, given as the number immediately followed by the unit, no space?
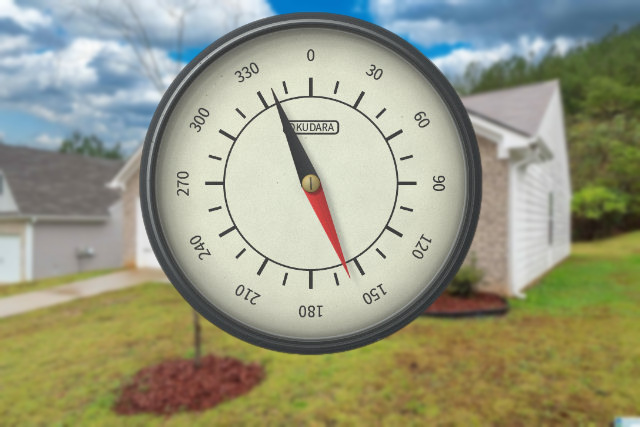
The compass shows 157.5°
